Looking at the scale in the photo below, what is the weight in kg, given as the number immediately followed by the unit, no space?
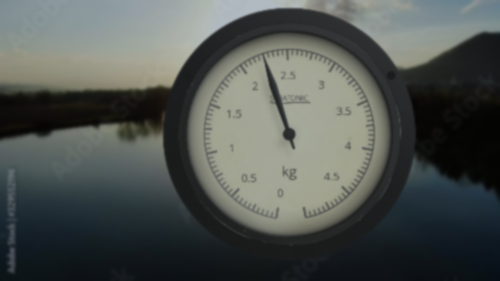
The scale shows 2.25kg
